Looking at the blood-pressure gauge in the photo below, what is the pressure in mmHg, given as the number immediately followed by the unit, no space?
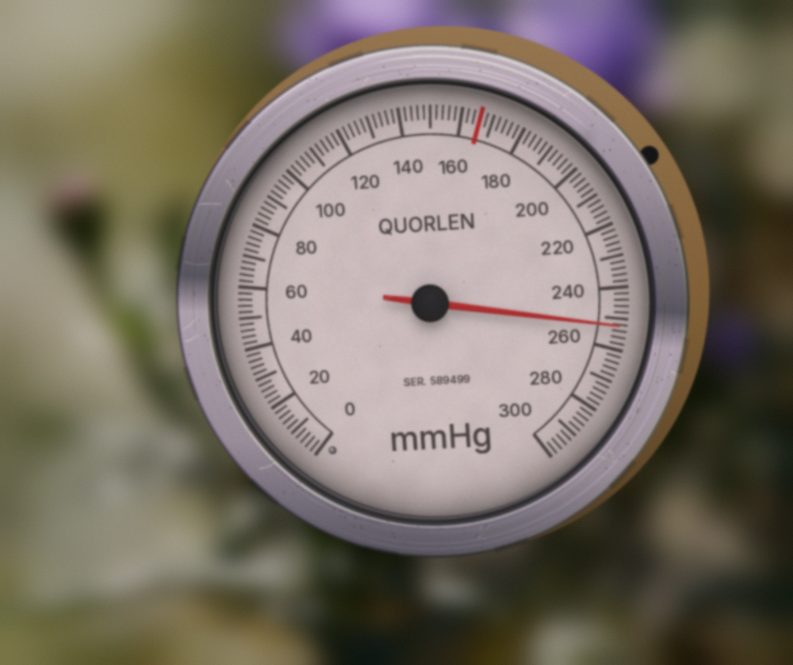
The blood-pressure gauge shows 252mmHg
